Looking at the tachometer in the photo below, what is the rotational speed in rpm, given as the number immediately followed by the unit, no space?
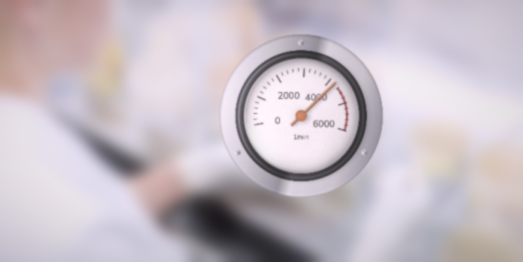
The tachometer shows 4200rpm
